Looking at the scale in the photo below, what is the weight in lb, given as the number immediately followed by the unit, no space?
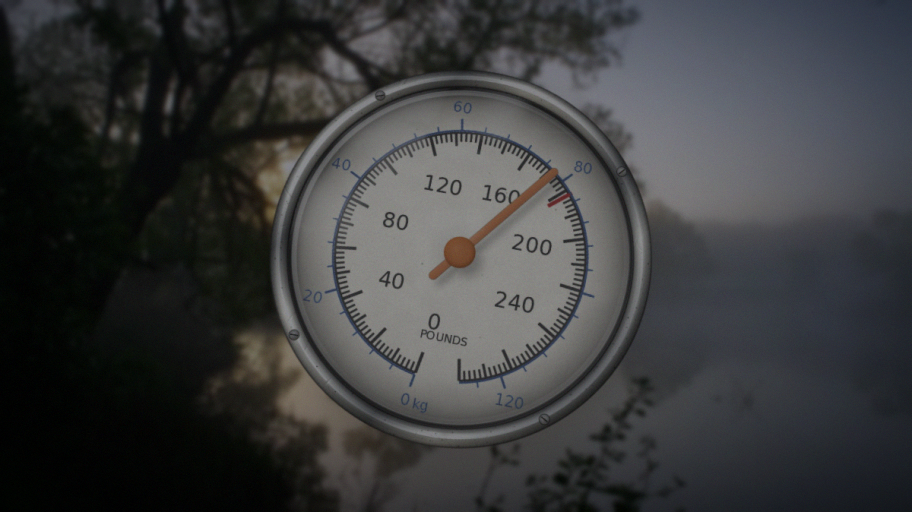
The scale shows 172lb
